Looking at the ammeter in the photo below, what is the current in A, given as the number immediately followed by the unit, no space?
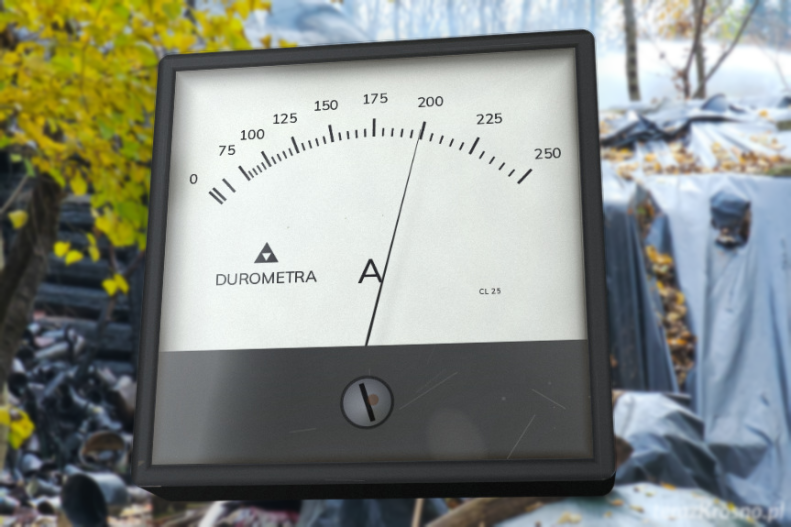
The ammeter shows 200A
